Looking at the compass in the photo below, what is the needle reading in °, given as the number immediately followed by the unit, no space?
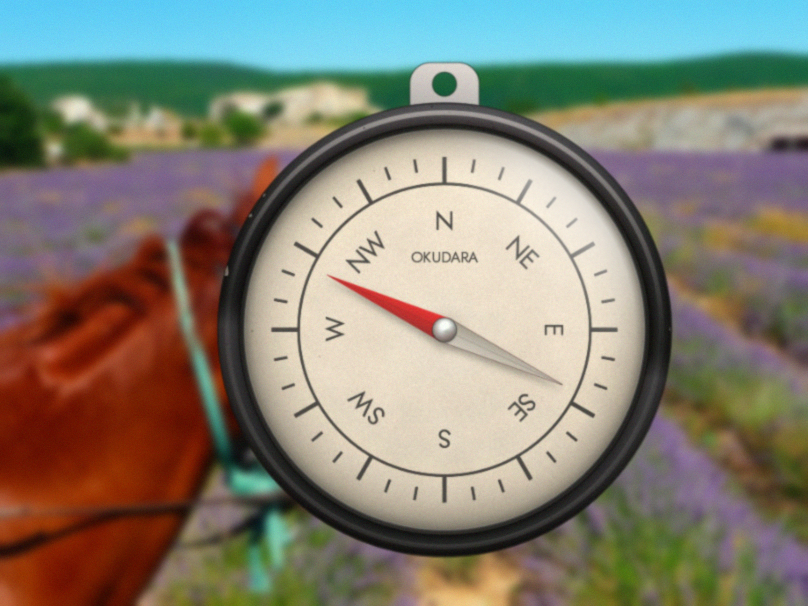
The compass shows 295°
